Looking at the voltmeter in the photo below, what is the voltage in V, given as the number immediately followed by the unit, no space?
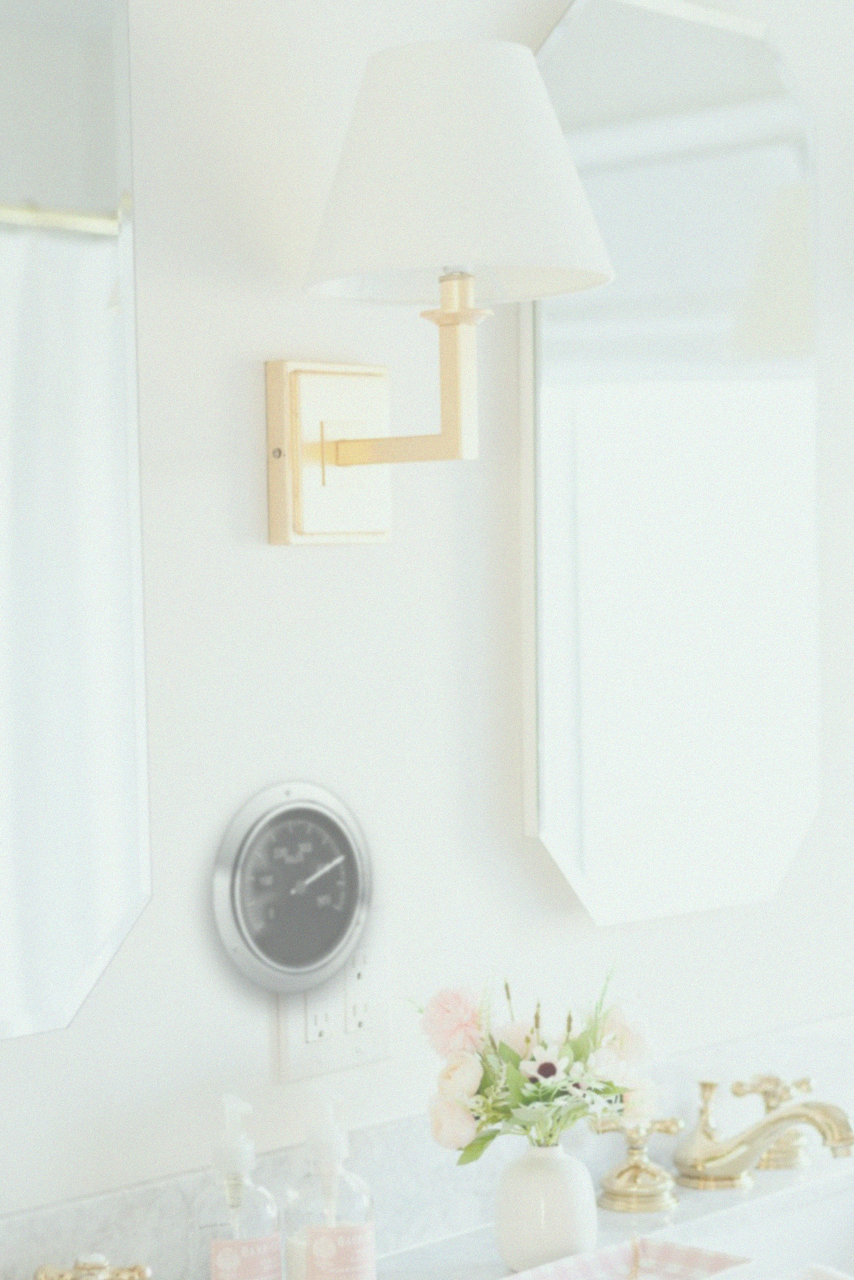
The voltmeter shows 400V
